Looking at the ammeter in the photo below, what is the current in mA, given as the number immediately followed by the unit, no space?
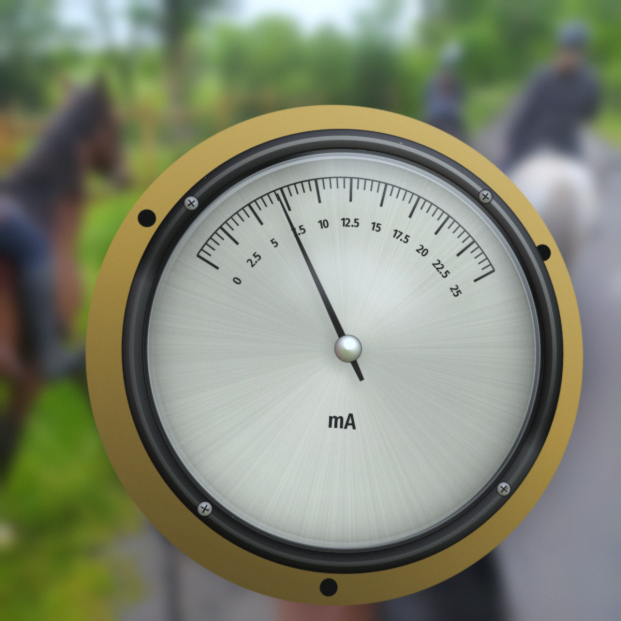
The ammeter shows 7mA
